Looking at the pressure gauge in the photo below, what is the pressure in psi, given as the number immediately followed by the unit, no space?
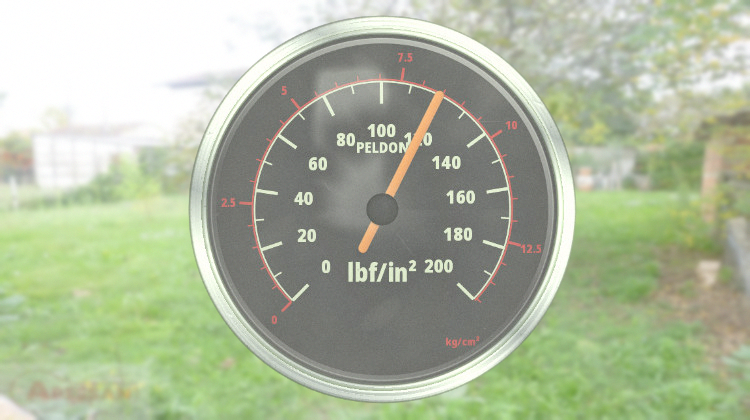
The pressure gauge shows 120psi
